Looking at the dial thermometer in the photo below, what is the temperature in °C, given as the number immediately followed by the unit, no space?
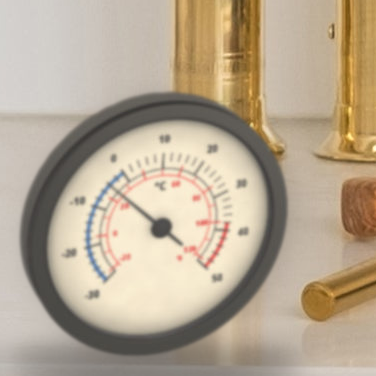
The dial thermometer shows -4°C
